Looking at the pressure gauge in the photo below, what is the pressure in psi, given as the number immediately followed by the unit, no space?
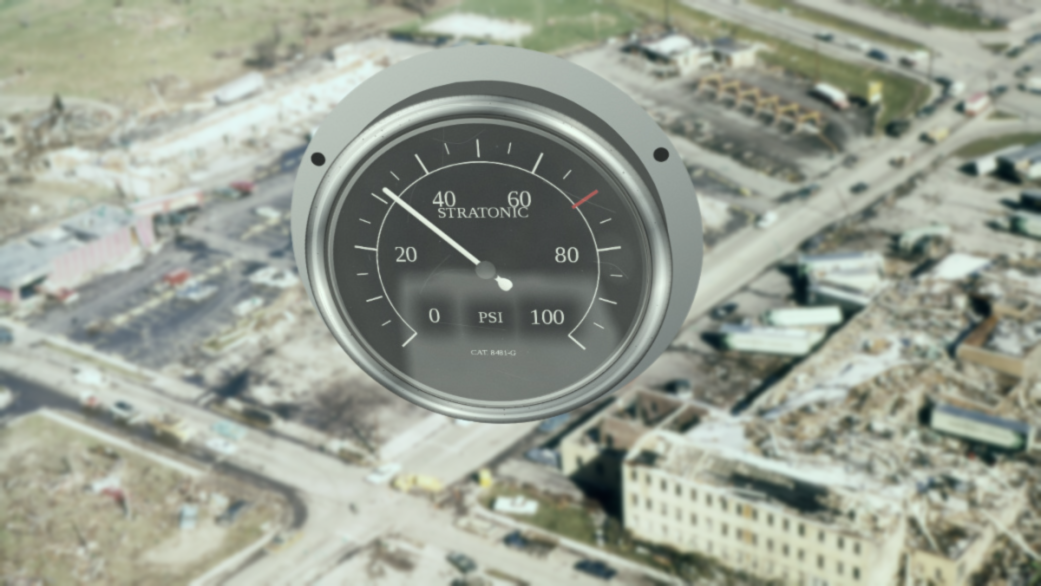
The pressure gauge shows 32.5psi
